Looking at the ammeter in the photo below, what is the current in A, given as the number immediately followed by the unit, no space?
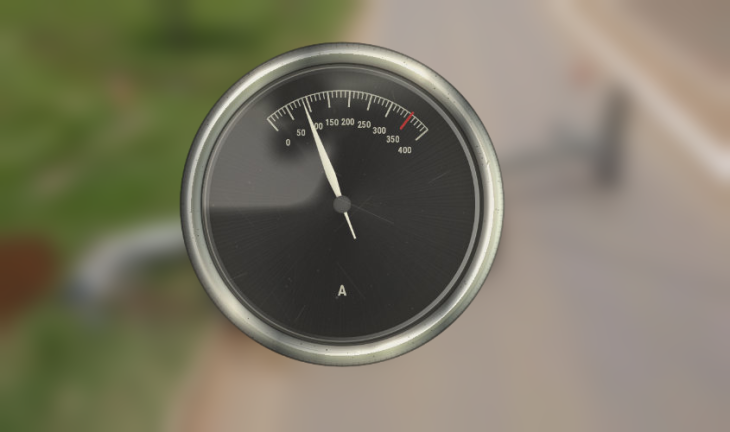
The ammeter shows 90A
